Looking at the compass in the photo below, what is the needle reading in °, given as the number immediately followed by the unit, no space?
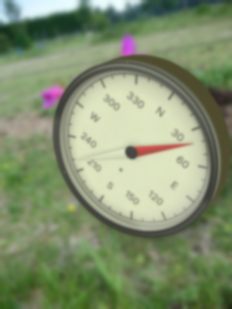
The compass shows 40°
